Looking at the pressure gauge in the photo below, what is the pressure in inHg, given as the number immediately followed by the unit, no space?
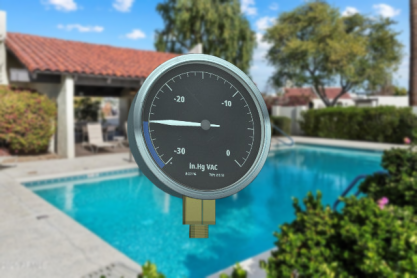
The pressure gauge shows -25inHg
